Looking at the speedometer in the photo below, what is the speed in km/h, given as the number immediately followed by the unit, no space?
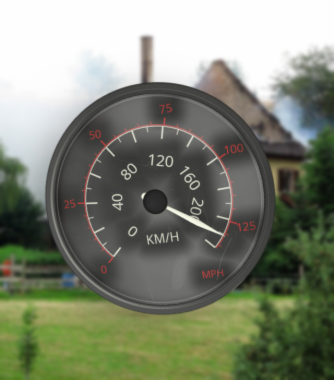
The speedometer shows 210km/h
